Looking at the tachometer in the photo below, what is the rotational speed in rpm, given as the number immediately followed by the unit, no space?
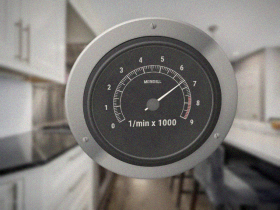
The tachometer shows 6500rpm
